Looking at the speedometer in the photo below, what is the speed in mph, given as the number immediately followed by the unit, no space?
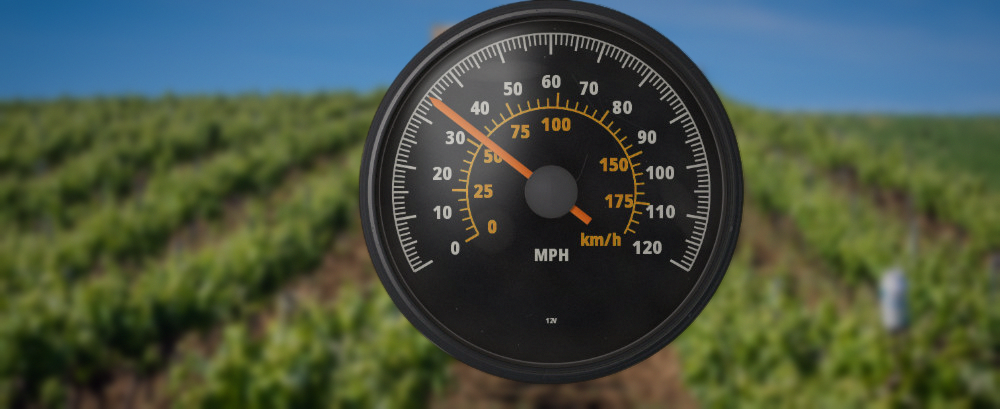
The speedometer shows 34mph
